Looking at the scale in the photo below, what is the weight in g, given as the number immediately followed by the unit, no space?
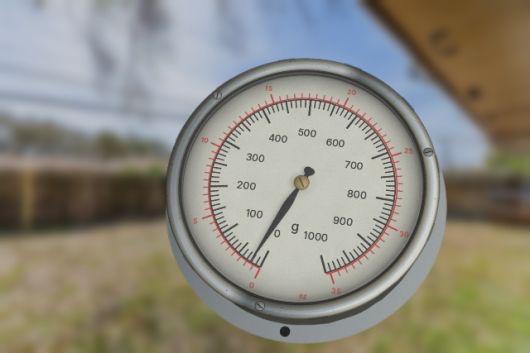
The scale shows 20g
